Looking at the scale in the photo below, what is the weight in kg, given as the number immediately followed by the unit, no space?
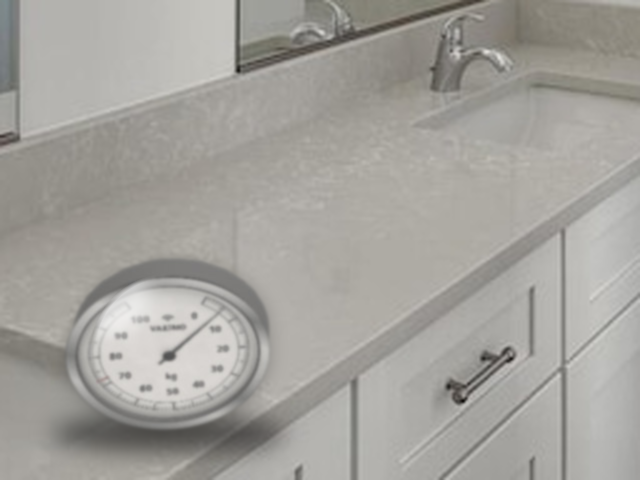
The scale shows 5kg
